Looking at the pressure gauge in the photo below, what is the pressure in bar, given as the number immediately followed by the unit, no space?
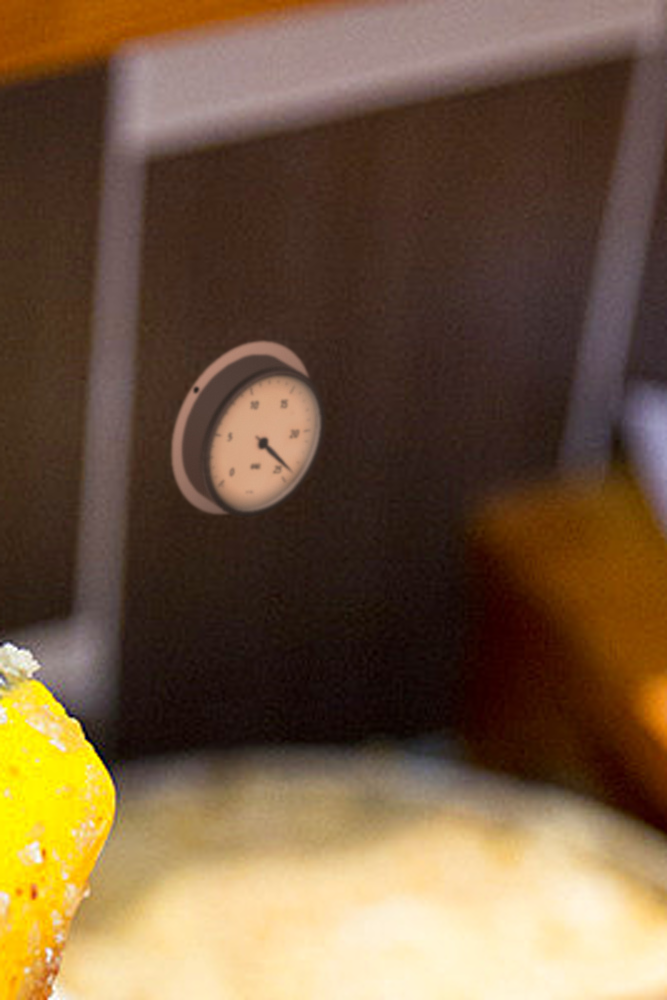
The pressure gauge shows 24bar
